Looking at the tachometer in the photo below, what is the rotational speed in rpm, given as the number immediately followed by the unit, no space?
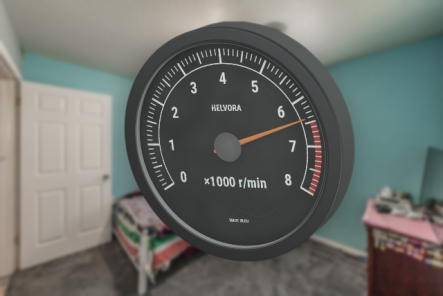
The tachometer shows 6400rpm
